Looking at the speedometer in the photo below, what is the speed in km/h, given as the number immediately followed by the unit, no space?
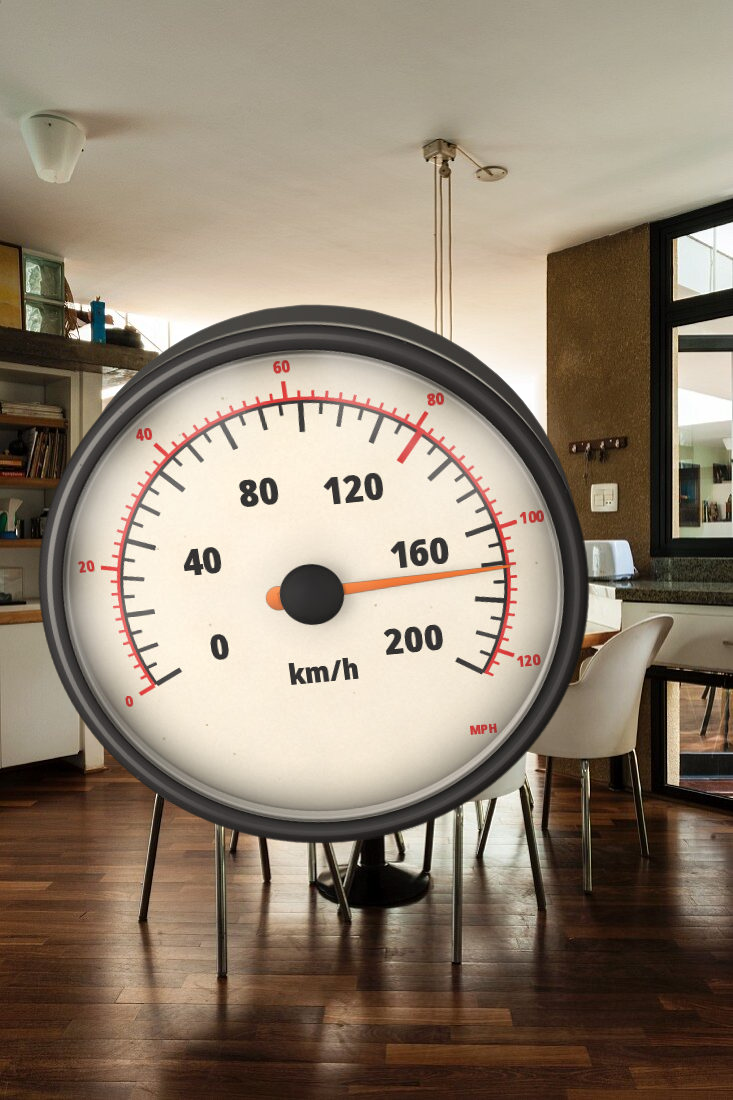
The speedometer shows 170km/h
